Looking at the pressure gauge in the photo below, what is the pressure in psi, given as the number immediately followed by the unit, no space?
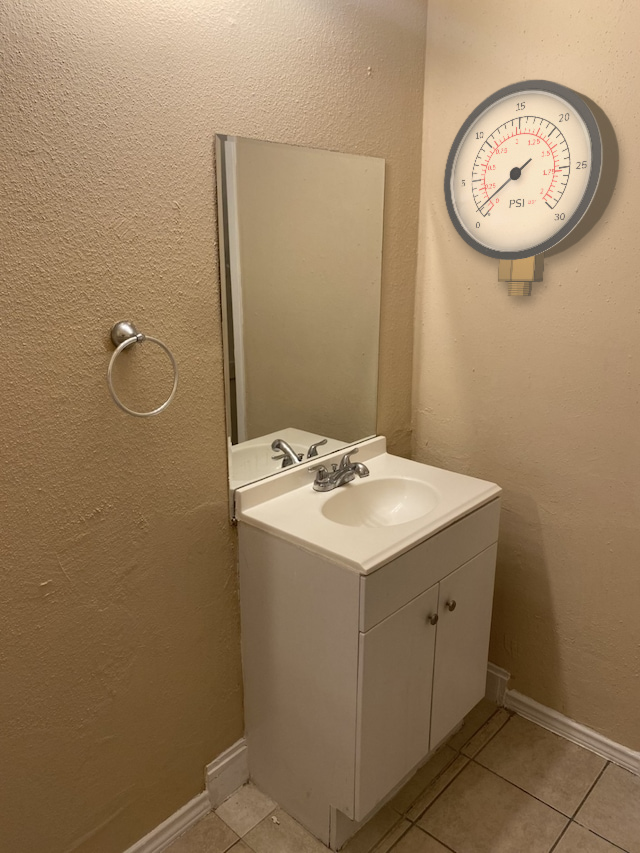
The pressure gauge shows 1psi
